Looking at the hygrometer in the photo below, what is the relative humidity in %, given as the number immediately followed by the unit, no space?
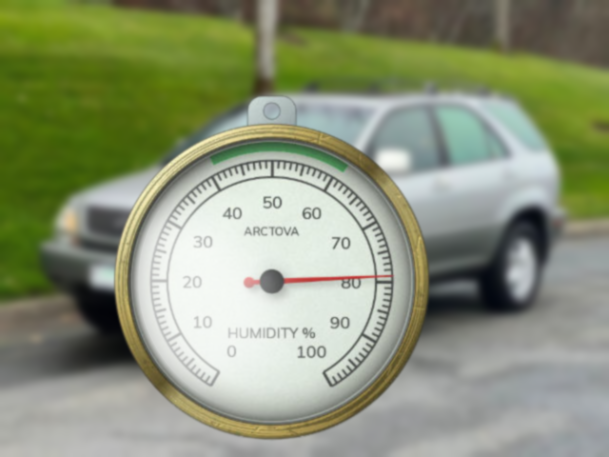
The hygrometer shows 79%
